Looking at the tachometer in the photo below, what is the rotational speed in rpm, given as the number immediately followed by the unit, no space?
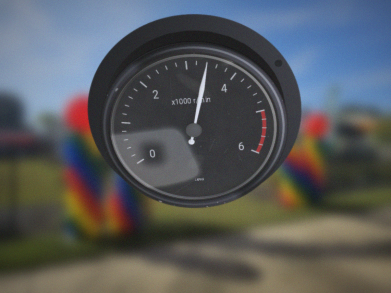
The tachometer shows 3400rpm
